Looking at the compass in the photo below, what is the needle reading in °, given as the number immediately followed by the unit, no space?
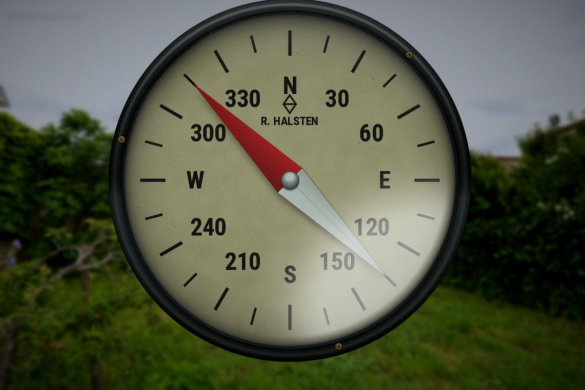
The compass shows 315°
